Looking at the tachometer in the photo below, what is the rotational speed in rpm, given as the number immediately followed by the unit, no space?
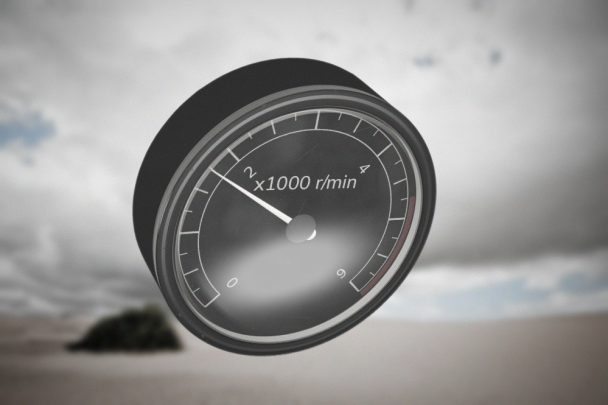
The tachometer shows 1750rpm
